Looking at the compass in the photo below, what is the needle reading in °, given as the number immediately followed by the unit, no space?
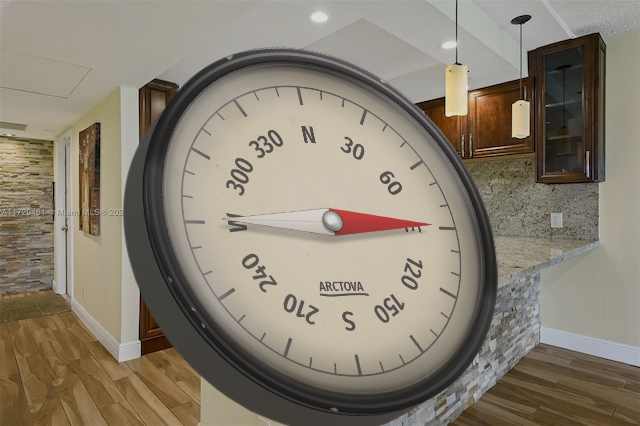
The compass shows 90°
